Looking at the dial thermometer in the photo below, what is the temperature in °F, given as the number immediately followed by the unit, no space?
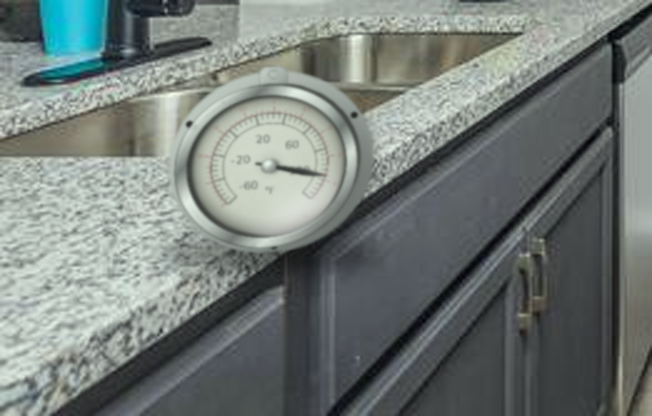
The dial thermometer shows 100°F
